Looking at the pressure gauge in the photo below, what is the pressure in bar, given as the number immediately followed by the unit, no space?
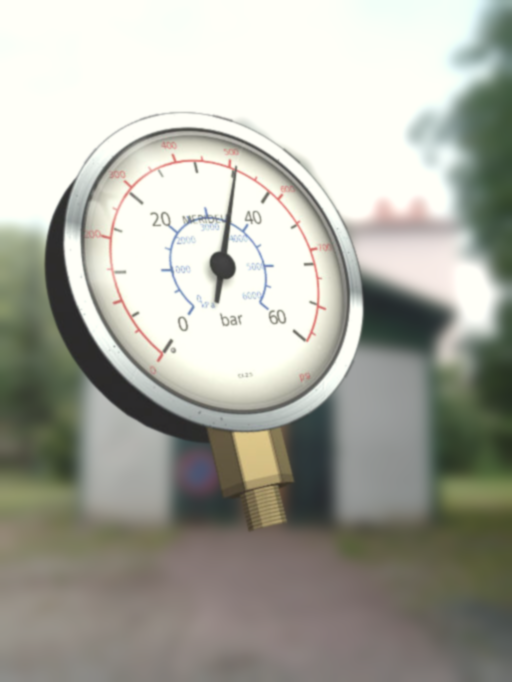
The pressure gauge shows 35bar
